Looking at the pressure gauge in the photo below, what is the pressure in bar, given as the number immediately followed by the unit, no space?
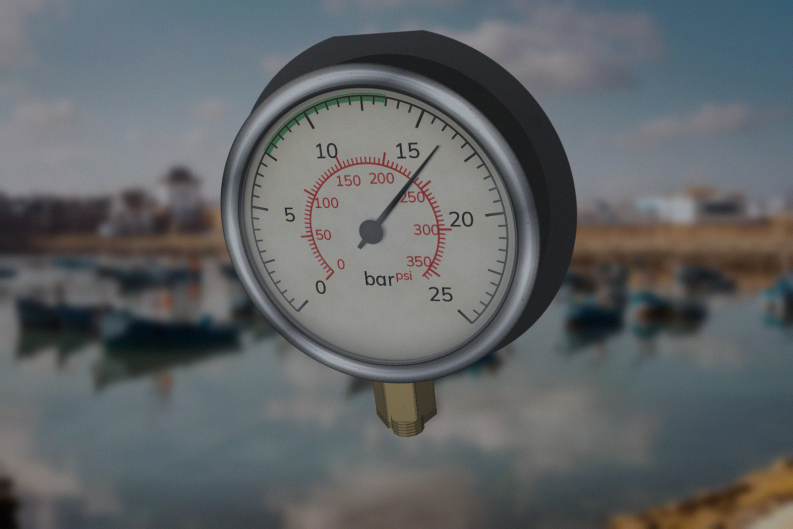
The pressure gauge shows 16.25bar
